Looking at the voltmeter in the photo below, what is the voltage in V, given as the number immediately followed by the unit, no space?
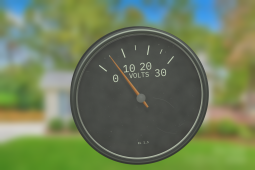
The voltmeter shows 5V
